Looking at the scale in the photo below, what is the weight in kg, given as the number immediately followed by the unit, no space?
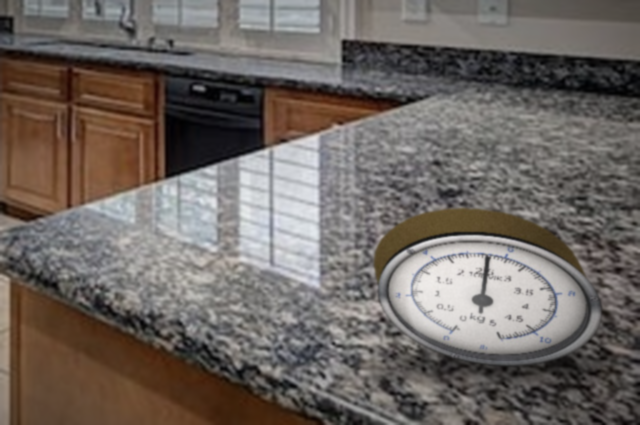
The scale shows 2.5kg
